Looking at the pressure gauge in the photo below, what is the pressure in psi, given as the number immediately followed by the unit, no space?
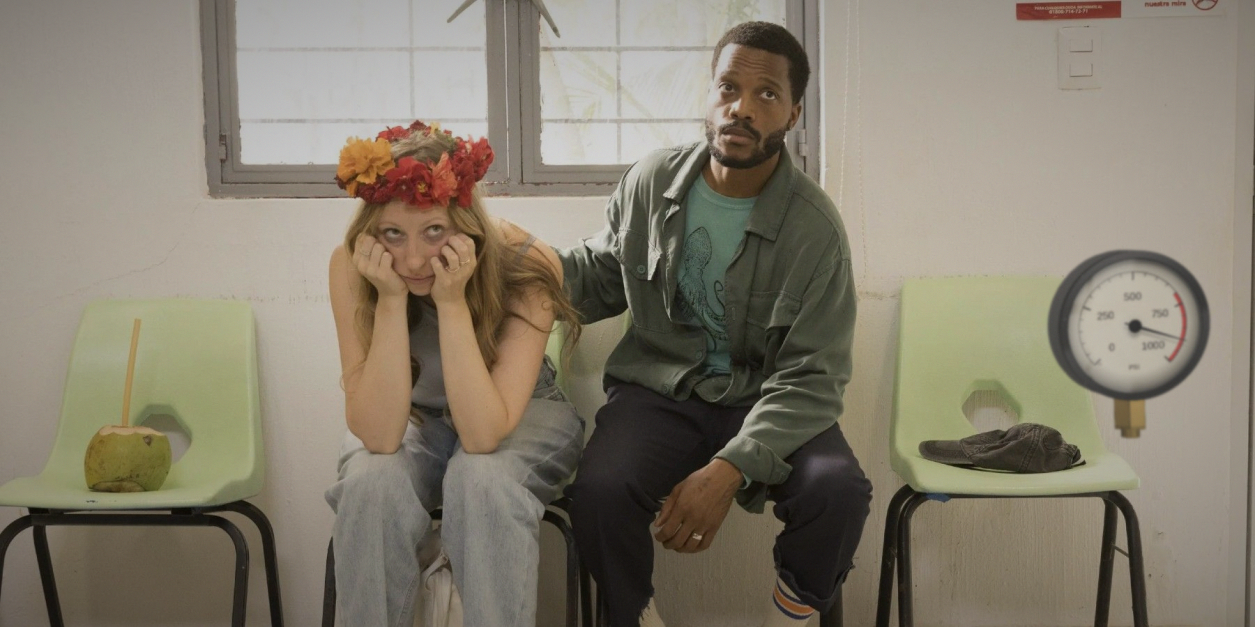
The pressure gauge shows 900psi
